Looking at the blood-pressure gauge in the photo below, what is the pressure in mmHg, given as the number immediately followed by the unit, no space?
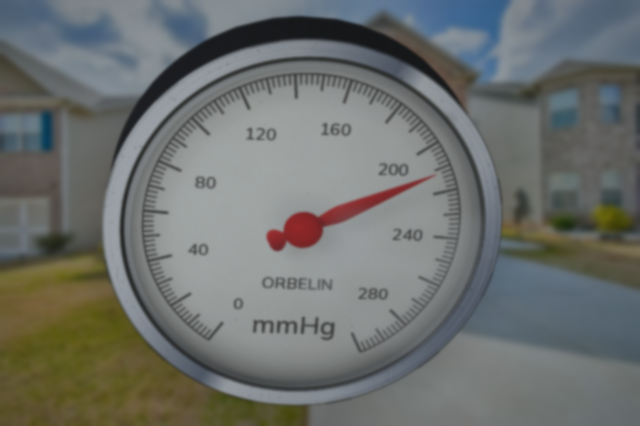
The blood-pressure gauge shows 210mmHg
